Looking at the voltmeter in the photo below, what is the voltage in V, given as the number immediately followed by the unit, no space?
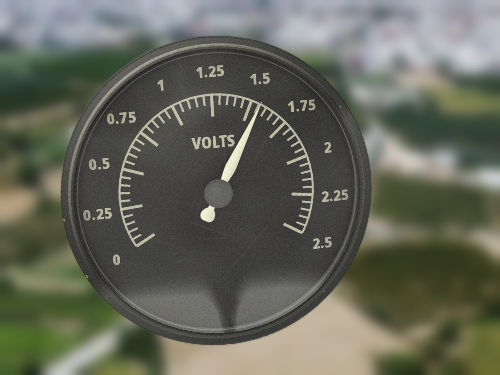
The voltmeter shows 1.55V
